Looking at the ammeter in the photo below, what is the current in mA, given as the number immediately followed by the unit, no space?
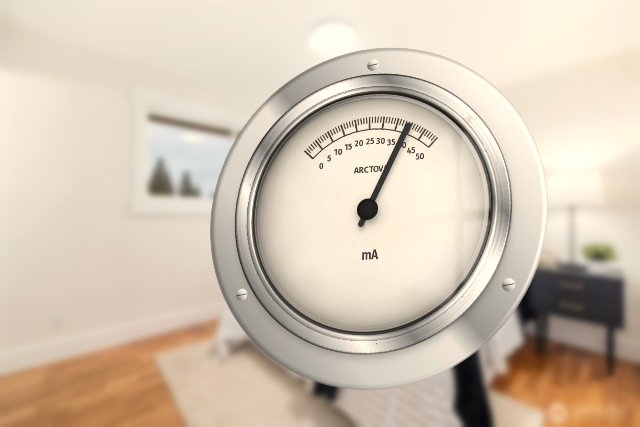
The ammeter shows 40mA
